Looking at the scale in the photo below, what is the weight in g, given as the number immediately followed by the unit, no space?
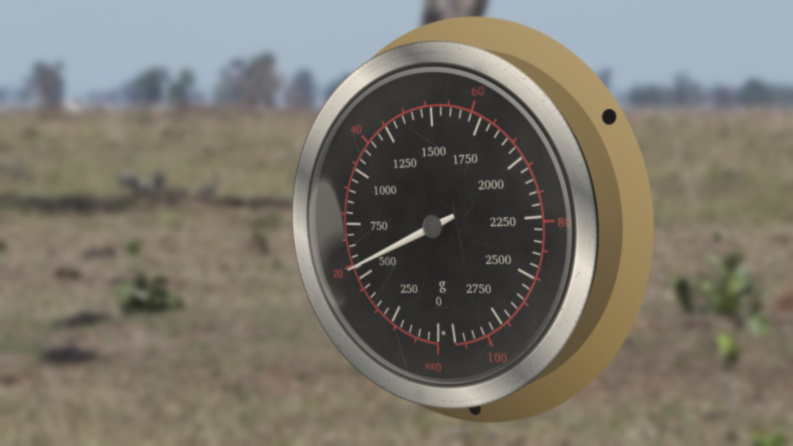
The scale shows 550g
